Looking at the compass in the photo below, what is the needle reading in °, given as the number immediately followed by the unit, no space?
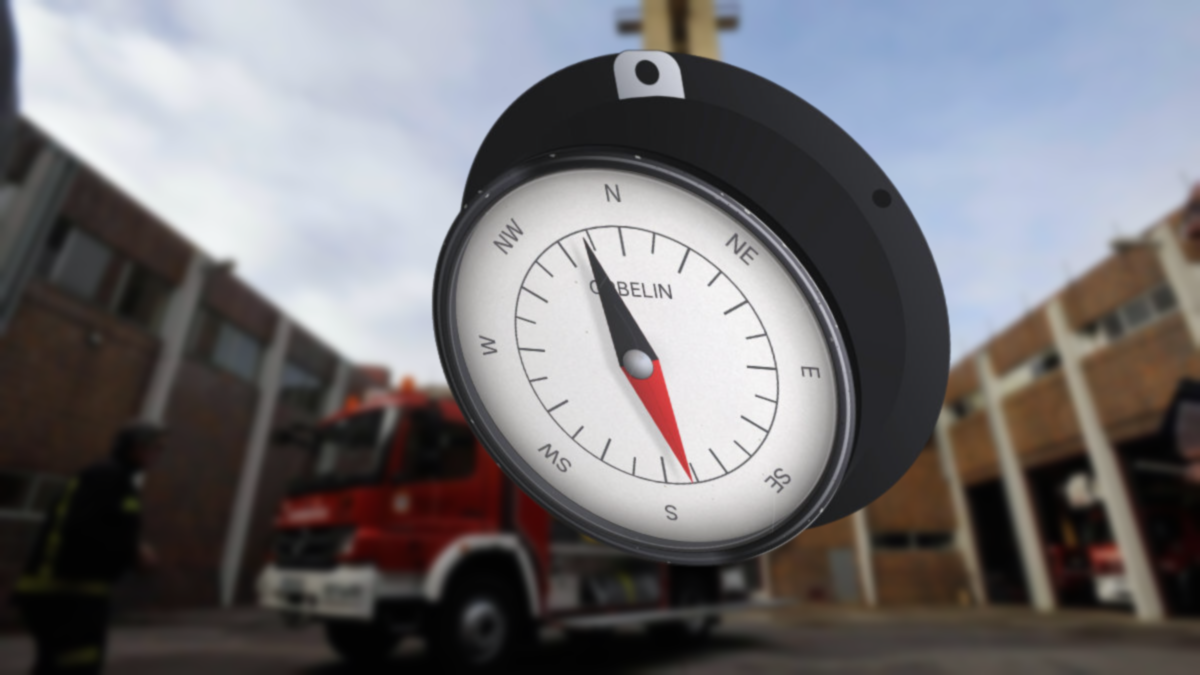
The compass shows 165°
